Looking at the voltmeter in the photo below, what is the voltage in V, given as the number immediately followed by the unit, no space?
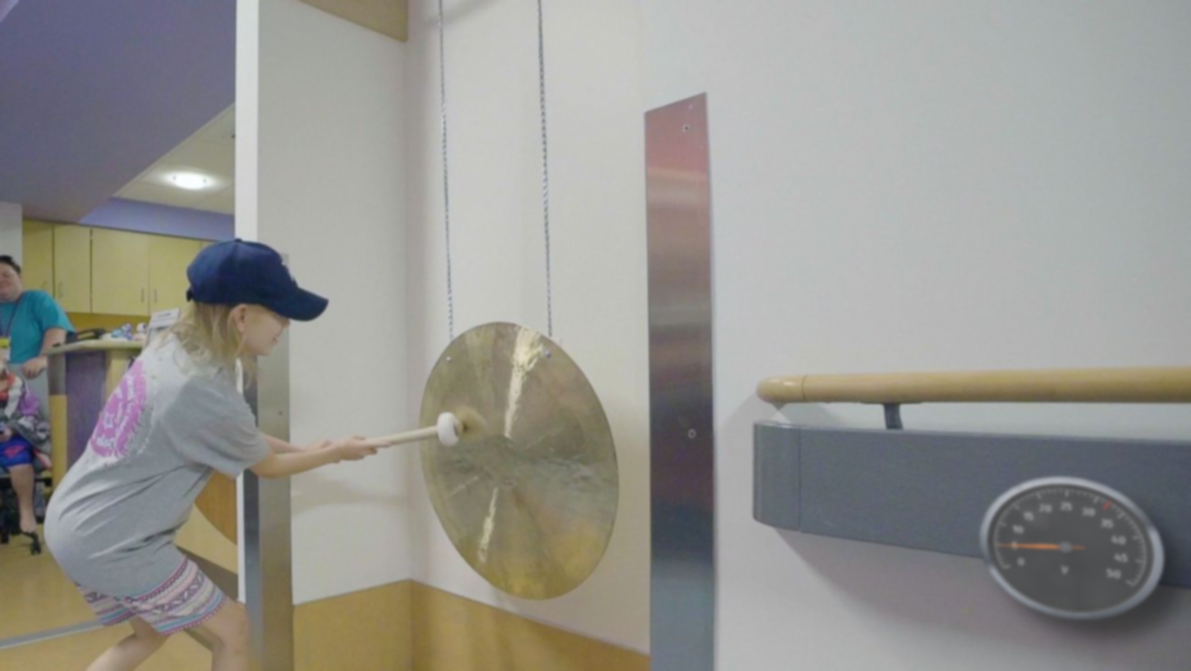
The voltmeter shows 5V
